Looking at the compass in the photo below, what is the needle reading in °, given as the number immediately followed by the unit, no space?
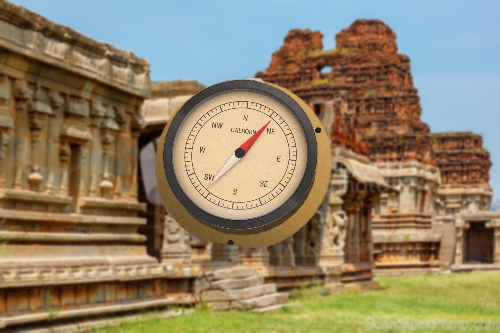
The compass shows 35°
